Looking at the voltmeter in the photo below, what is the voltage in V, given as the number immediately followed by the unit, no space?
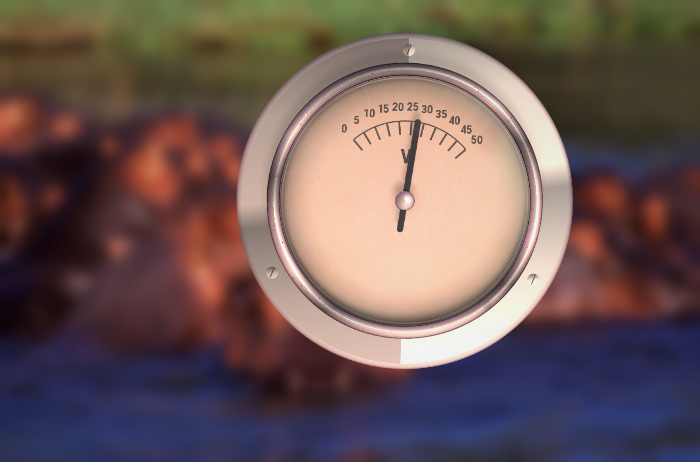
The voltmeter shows 27.5V
